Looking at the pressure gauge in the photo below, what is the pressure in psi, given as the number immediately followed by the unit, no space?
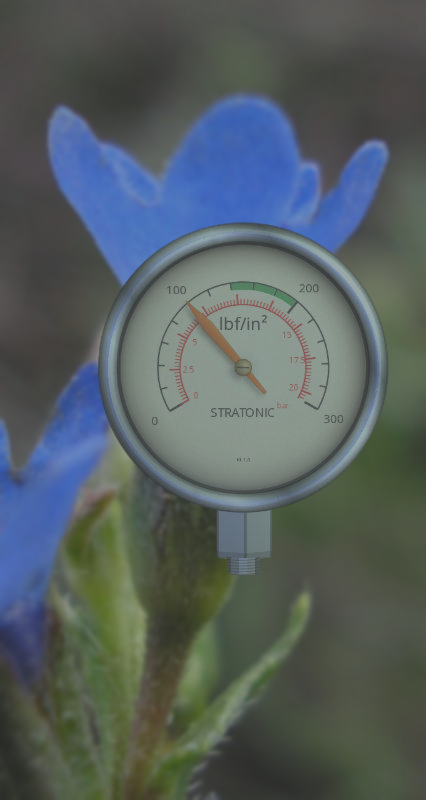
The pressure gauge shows 100psi
